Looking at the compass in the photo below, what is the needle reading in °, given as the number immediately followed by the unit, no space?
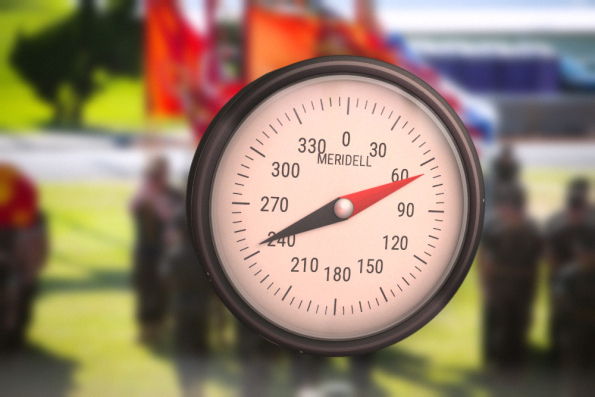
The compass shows 65°
